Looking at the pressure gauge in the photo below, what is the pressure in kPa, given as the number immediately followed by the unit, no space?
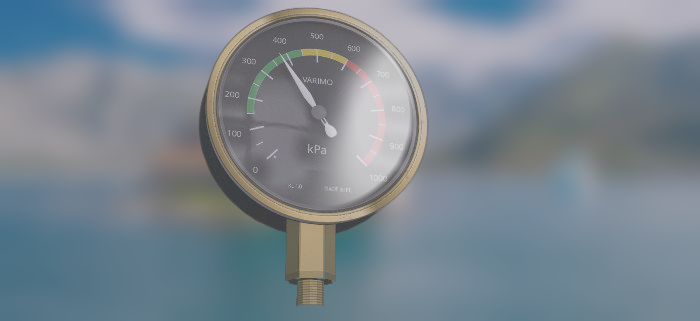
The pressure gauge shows 375kPa
